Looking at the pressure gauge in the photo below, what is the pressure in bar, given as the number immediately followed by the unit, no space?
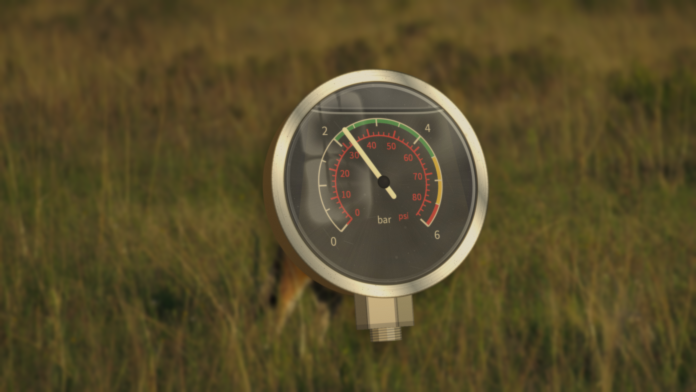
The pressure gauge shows 2.25bar
